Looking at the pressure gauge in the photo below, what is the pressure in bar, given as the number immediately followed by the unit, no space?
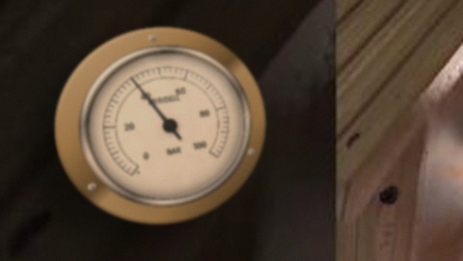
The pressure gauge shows 40bar
